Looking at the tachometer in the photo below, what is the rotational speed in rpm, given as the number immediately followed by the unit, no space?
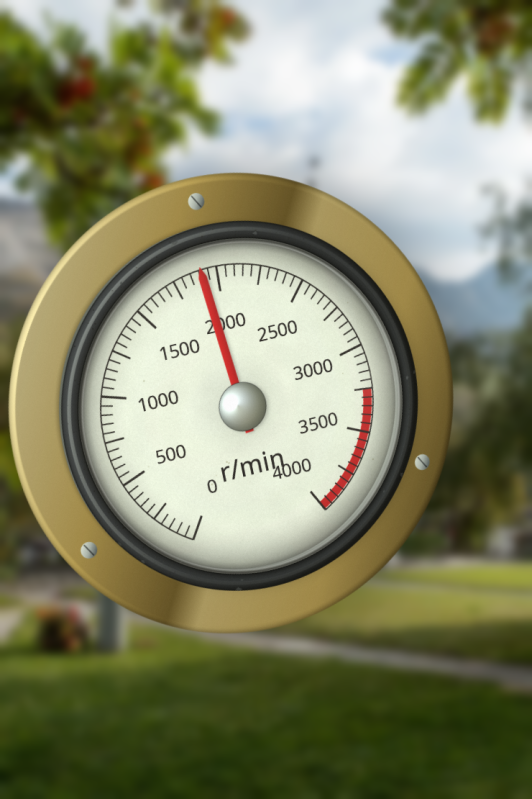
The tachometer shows 1900rpm
